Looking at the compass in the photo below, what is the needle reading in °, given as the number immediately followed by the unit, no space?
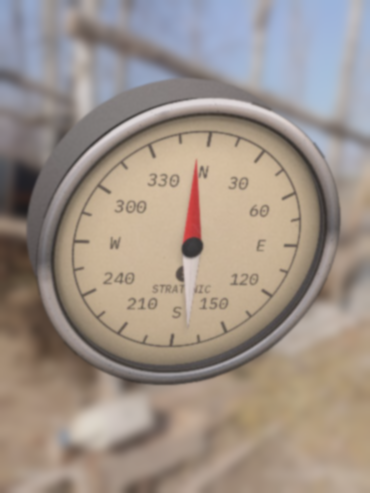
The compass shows 352.5°
